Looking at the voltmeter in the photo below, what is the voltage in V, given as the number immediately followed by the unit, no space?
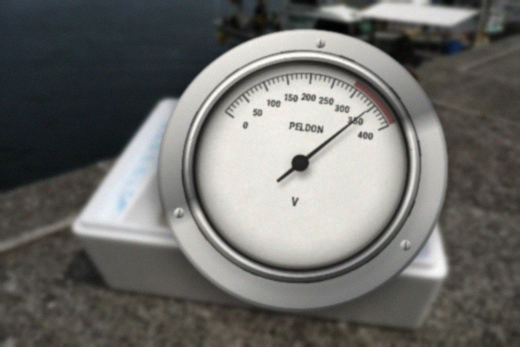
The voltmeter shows 350V
